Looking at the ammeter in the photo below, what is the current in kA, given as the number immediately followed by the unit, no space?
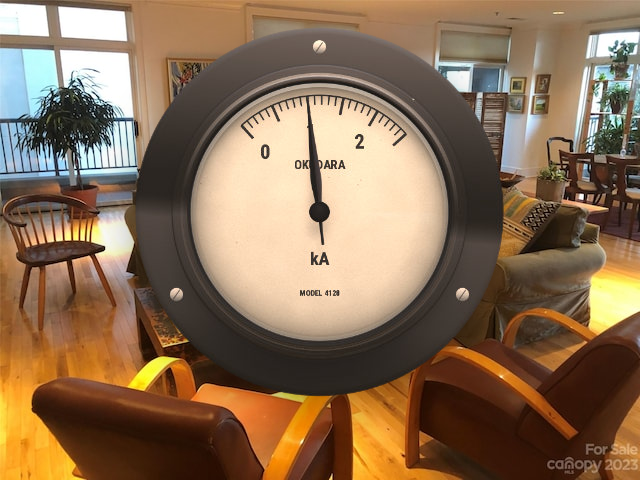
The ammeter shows 1kA
